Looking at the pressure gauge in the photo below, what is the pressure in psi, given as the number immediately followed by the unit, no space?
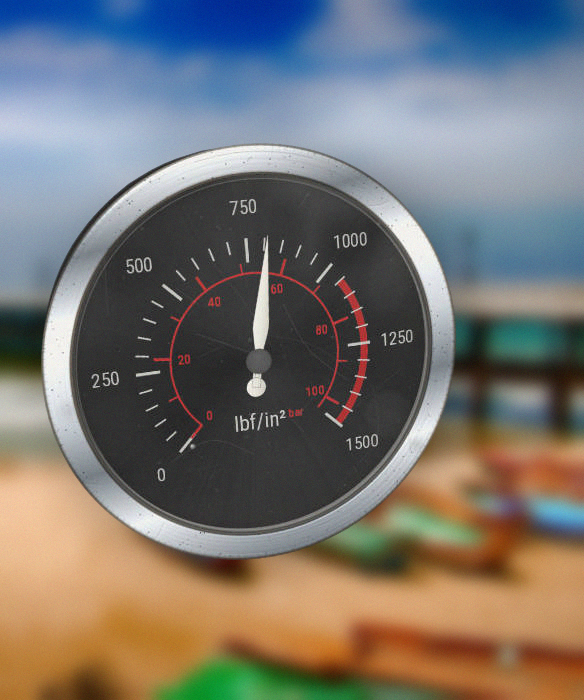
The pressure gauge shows 800psi
